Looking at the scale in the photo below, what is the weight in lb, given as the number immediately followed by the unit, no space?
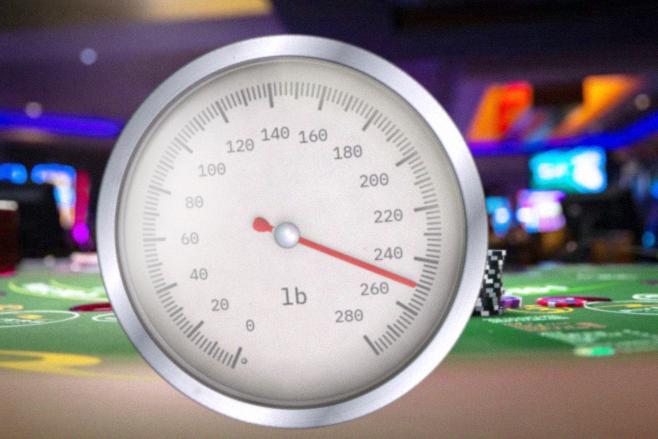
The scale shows 250lb
